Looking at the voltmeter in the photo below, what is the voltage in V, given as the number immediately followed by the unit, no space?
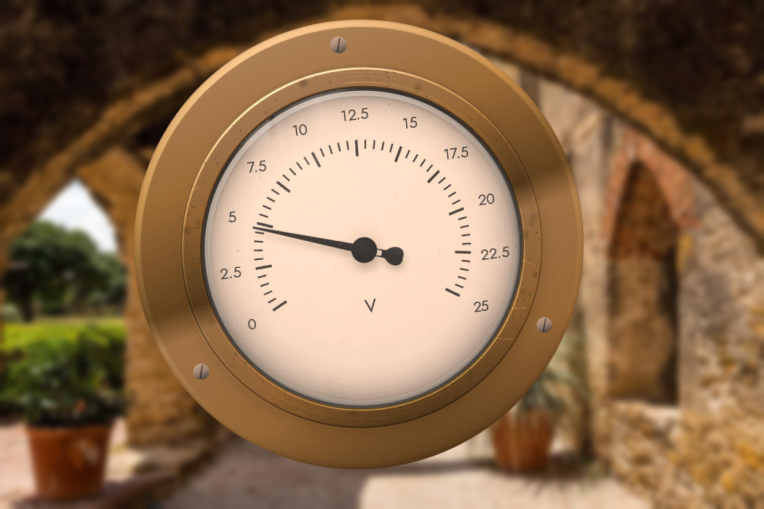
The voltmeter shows 4.75V
